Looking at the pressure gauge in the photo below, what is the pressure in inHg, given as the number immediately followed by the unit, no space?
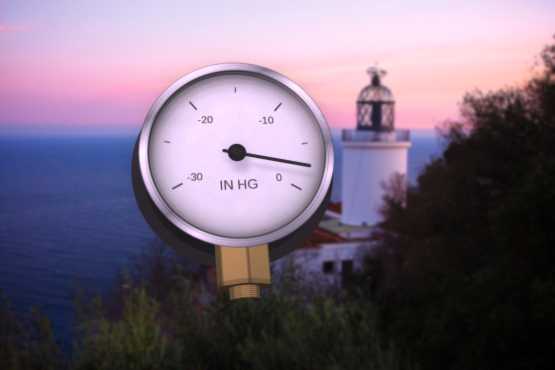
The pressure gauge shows -2.5inHg
